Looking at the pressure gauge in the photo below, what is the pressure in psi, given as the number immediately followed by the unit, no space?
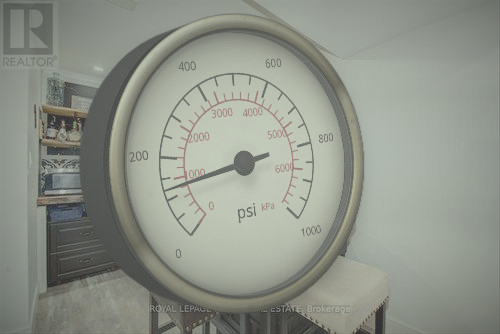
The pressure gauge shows 125psi
